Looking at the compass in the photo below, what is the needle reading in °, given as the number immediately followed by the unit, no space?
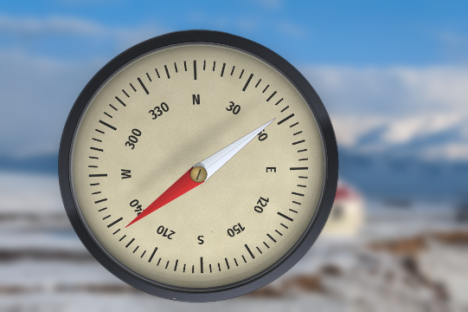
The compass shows 235°
